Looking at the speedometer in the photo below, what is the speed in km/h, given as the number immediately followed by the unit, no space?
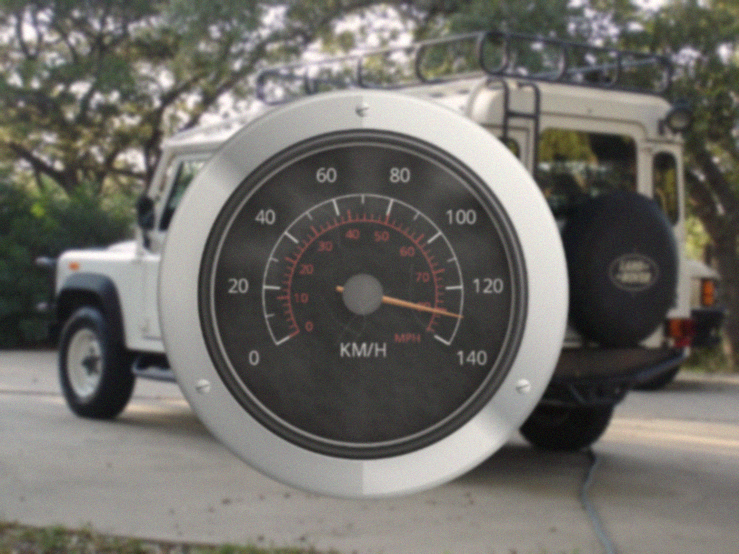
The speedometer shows 130km/h
